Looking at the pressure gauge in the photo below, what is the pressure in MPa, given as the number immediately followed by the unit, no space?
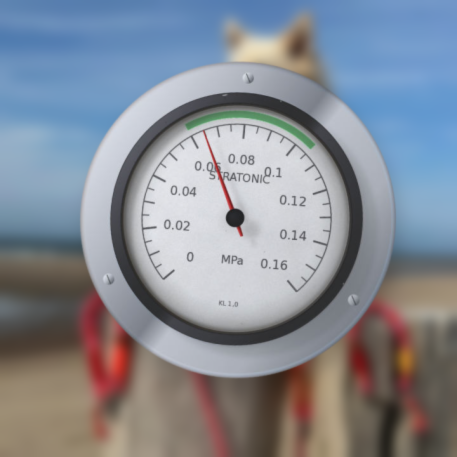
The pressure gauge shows 0.065MPa
